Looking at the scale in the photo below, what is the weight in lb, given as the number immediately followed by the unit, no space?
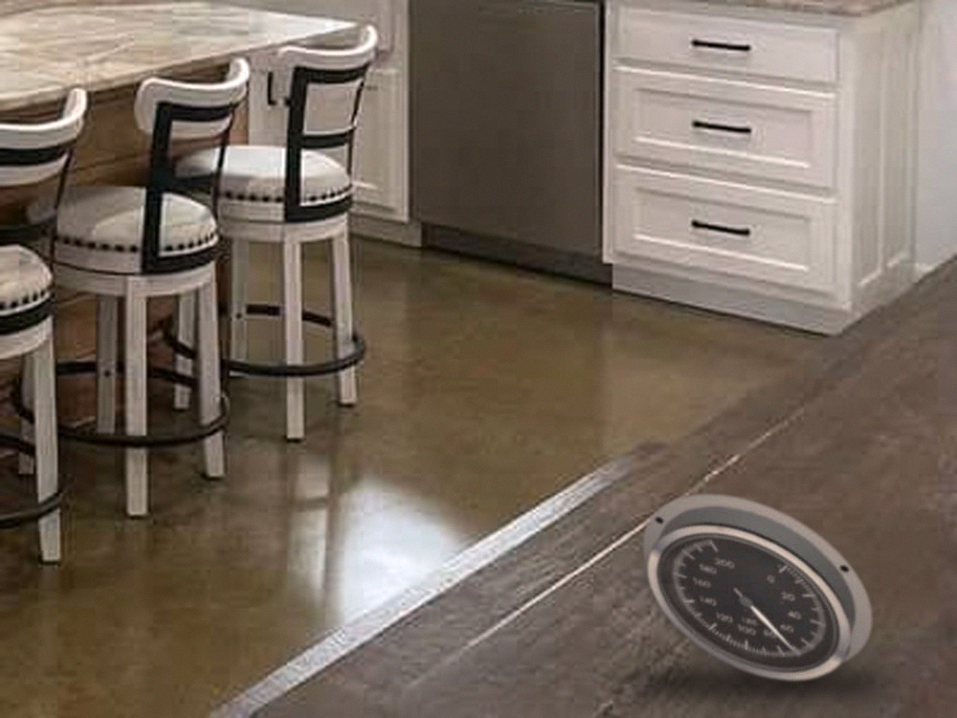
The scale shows 70lb
